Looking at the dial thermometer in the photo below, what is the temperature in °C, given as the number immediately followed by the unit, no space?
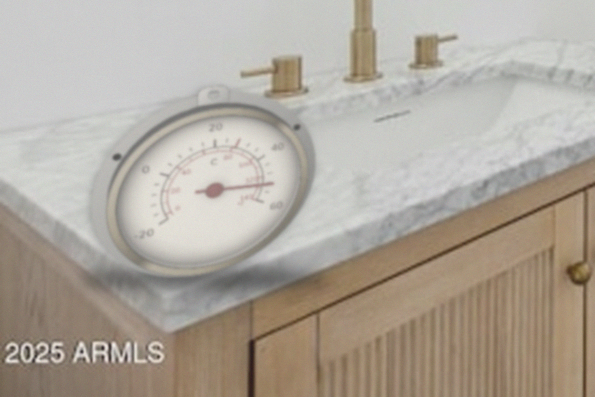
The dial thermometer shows 52°C
